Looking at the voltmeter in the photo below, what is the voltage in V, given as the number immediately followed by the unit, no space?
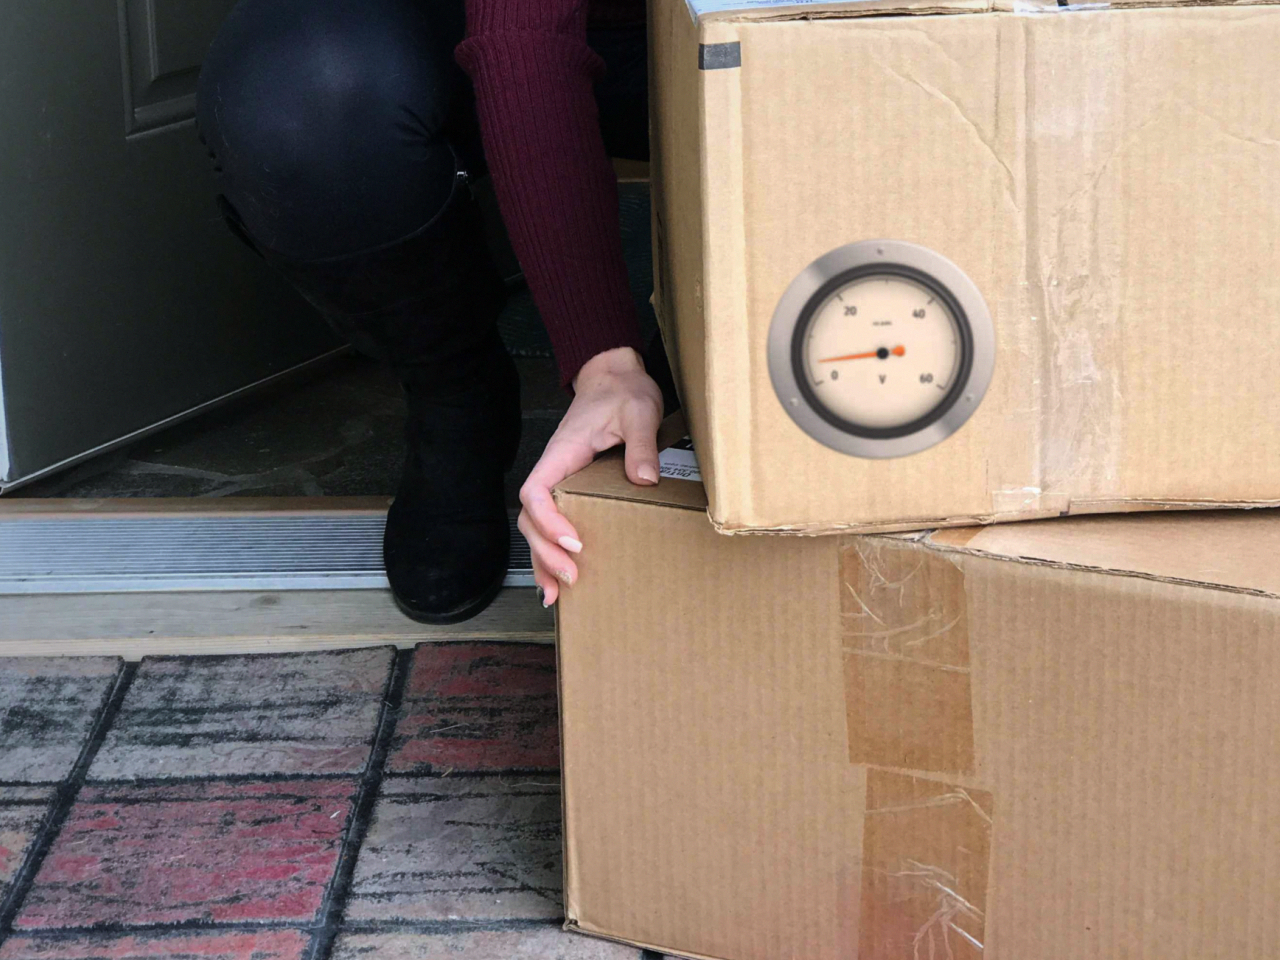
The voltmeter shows 5V
